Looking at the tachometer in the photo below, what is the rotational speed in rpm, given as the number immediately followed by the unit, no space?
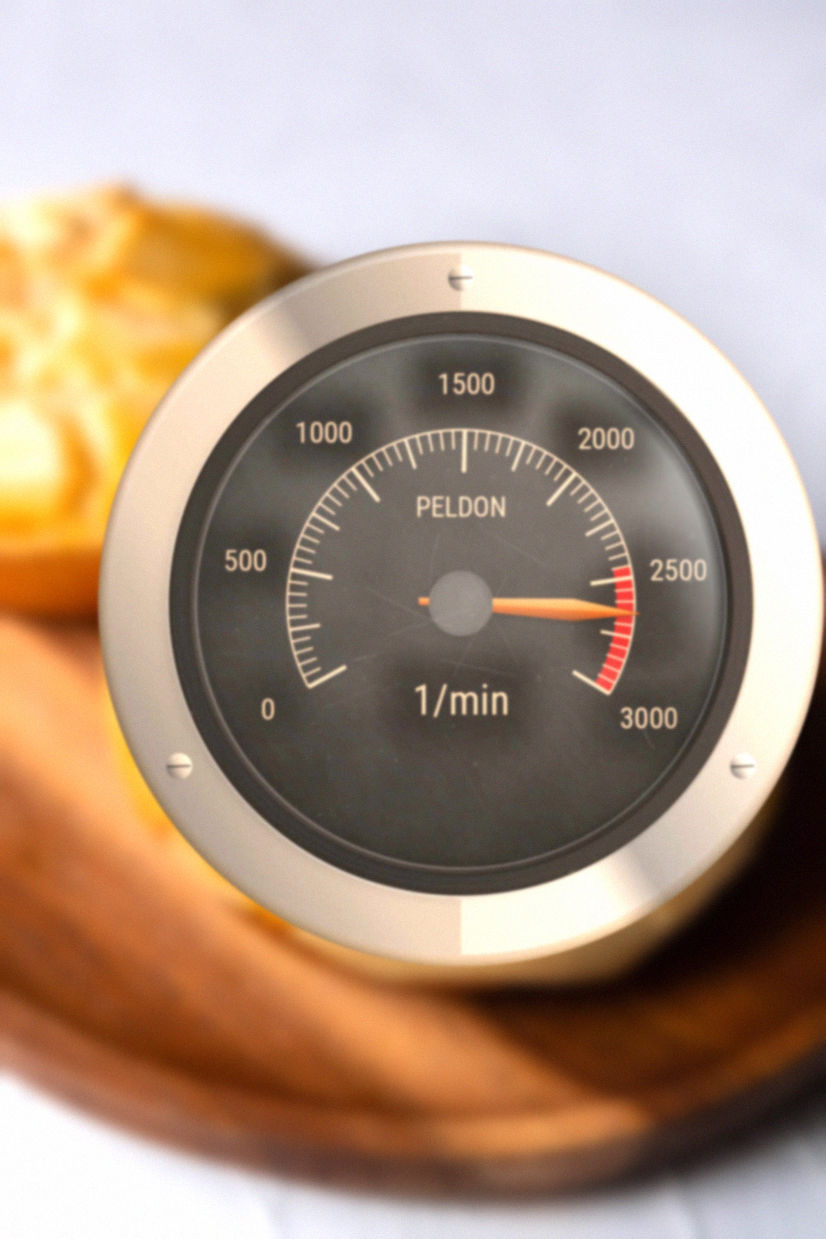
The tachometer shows 2650rpm
